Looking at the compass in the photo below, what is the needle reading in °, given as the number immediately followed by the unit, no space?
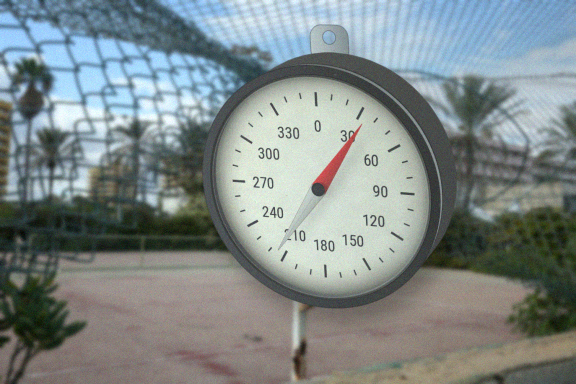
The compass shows 35°
